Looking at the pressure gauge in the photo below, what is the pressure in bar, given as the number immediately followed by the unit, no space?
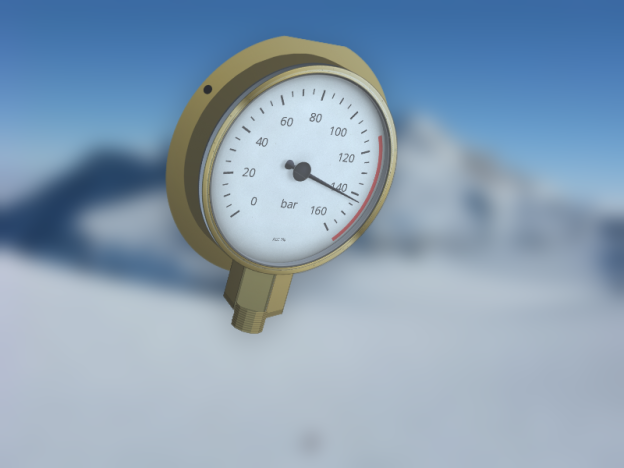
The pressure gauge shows 142.5bar
